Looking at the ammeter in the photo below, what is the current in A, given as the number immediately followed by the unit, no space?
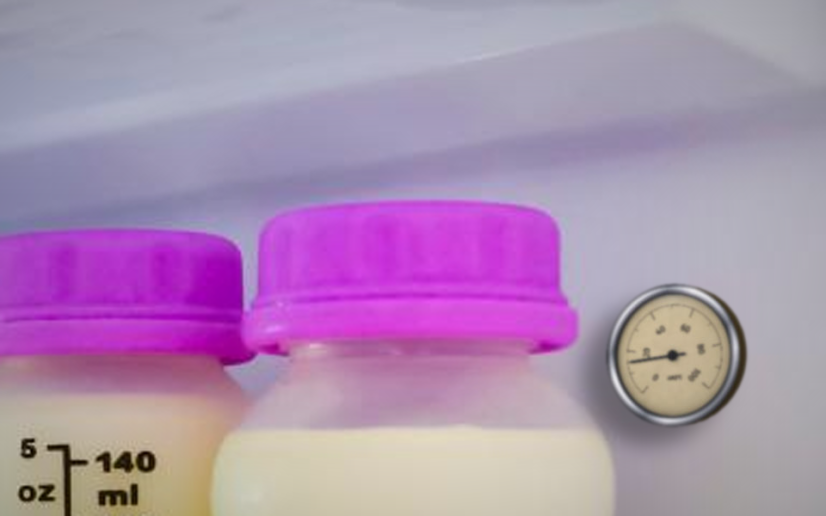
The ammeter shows 15A
